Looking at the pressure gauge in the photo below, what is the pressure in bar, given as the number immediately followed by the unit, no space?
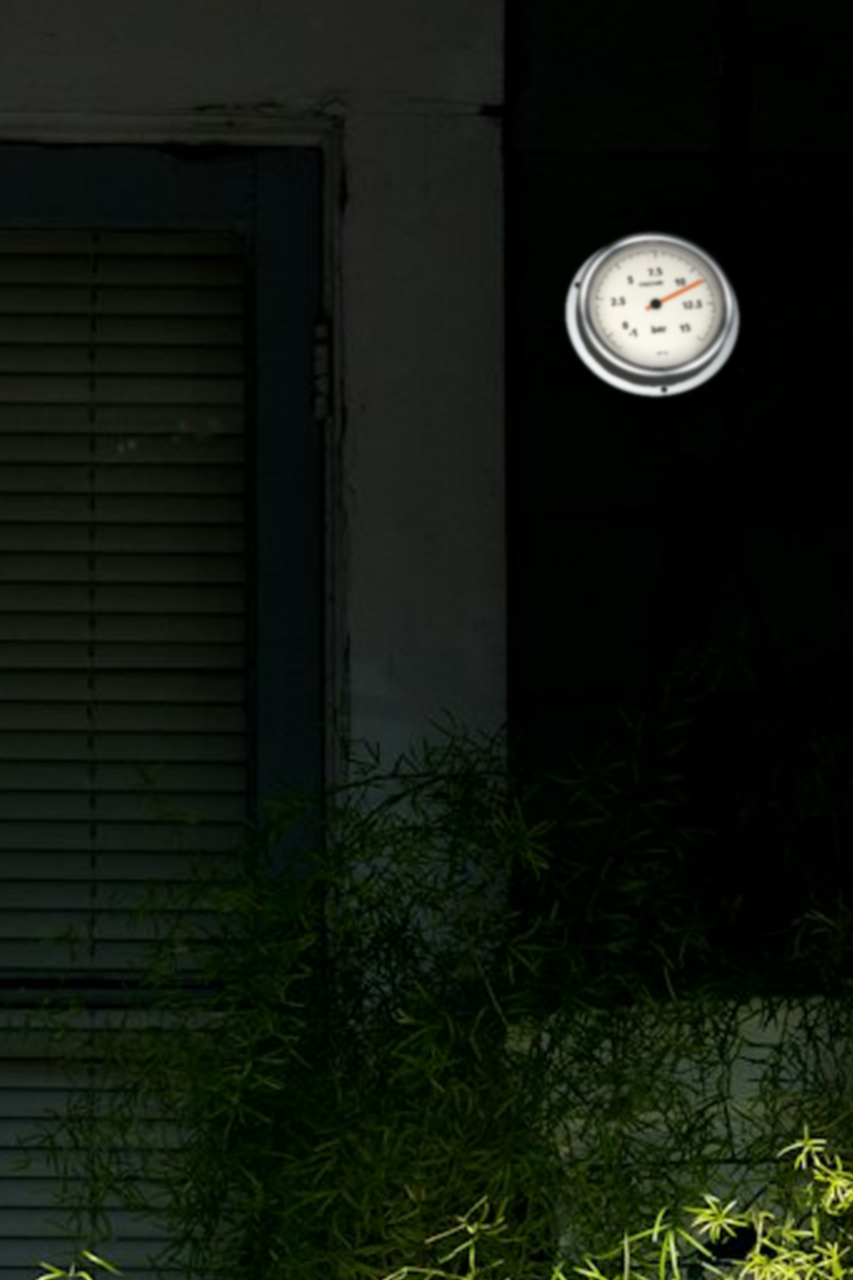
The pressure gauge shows 11bar
